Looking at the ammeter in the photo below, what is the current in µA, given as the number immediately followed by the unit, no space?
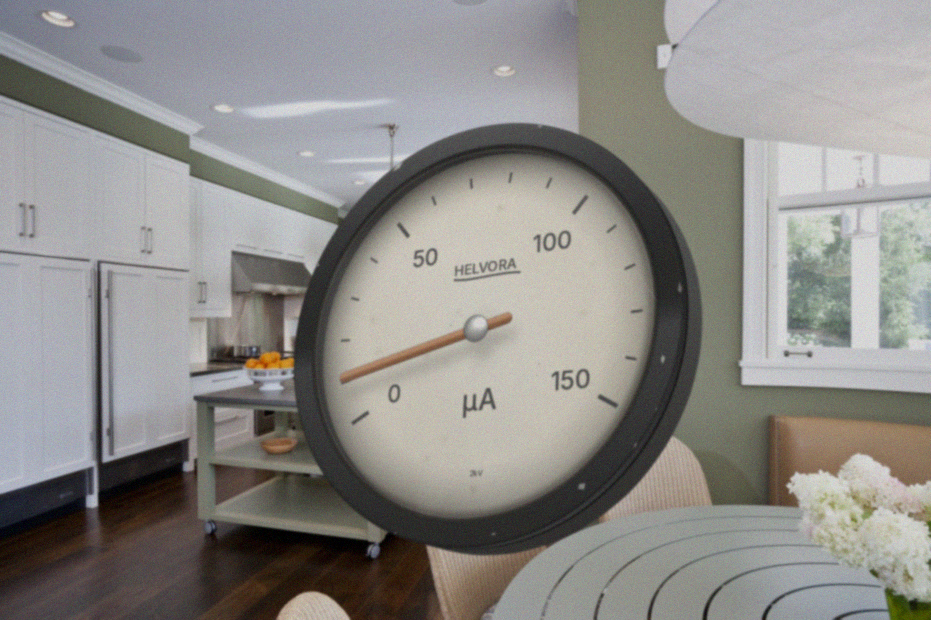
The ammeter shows 10µA
